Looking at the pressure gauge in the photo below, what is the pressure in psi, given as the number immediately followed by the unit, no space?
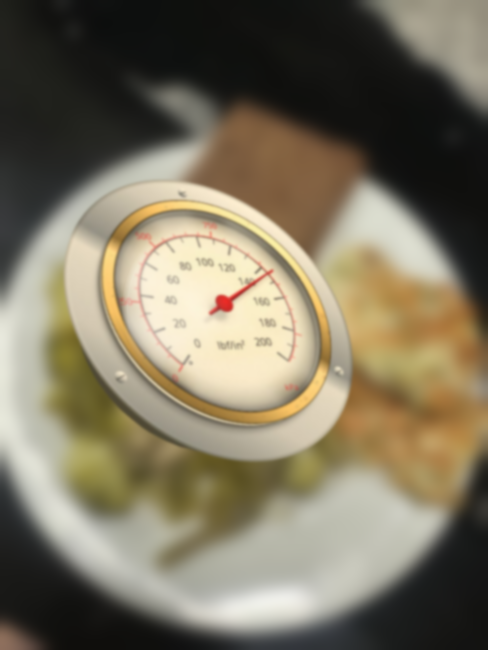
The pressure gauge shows 145psi
